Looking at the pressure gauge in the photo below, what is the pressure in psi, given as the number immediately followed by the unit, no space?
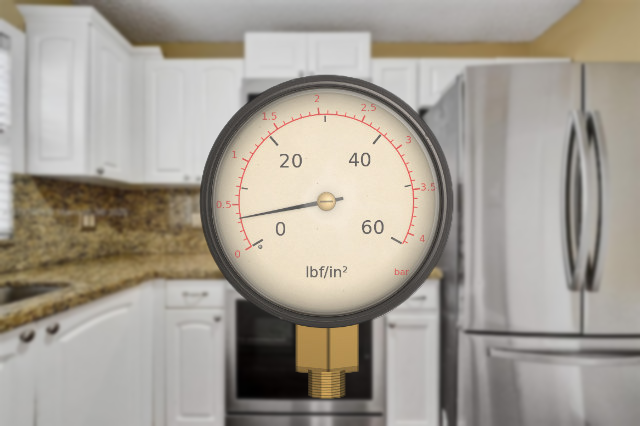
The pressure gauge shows 5psi
